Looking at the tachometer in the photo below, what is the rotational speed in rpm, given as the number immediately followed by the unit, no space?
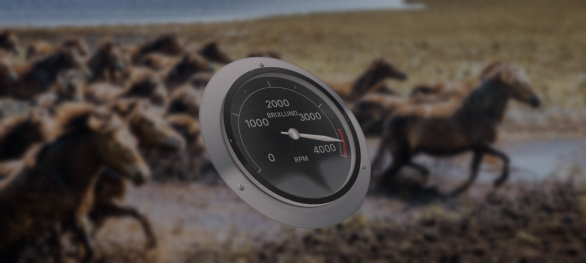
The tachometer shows 3750rpm
